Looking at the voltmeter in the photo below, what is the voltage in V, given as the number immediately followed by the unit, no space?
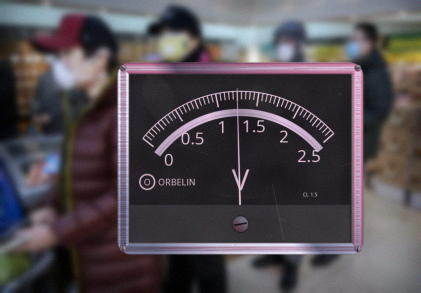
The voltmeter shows 1.25V
